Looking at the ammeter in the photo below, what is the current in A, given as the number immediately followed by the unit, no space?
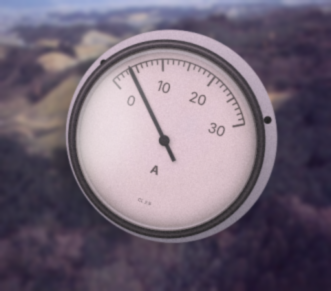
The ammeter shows 4A
